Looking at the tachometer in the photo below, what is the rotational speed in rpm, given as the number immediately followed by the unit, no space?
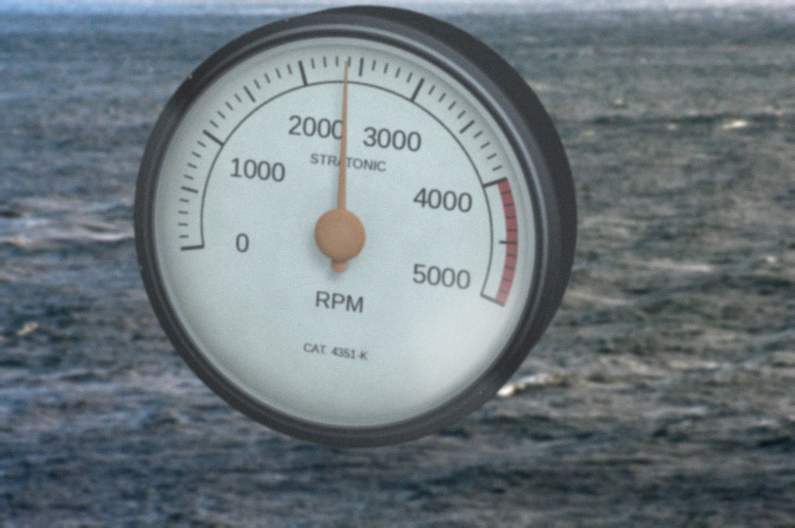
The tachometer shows 2400rpm
